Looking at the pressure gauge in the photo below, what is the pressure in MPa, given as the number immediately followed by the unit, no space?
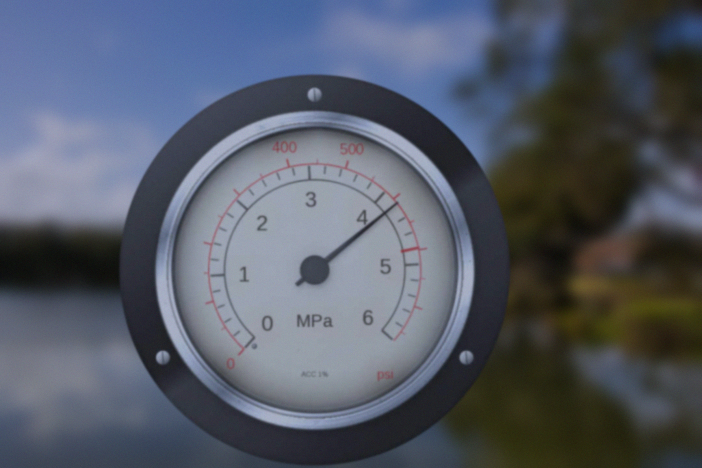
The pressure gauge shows 4.2MPa
